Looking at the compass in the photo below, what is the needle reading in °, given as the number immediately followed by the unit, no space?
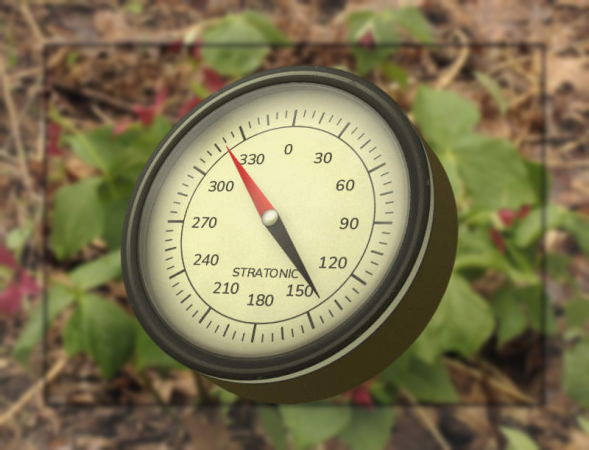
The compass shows 320°
